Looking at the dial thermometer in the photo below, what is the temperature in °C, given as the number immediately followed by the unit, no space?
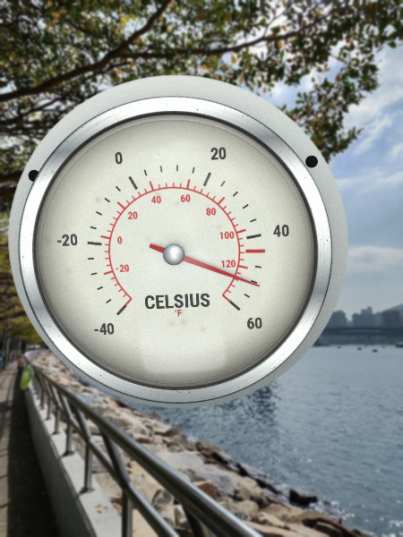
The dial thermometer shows 52°C
